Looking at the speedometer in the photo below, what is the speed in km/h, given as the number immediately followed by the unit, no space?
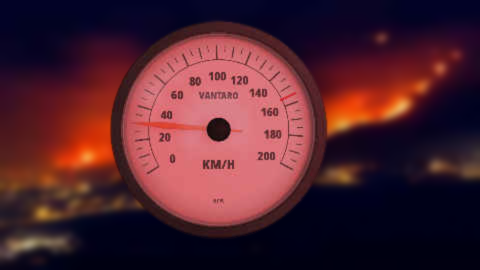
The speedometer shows 30km/h
